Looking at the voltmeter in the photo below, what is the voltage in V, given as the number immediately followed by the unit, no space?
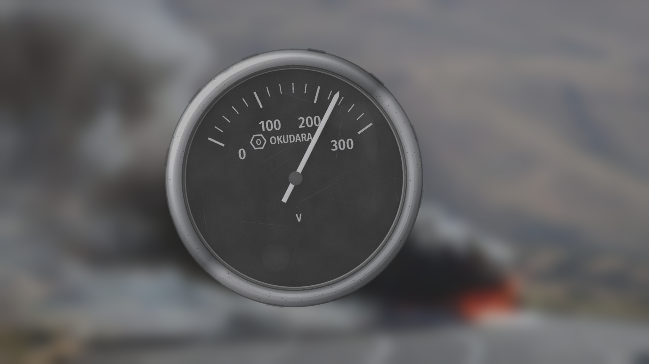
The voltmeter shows 230V
